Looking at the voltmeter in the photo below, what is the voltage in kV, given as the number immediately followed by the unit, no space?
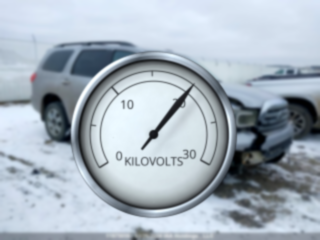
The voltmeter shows 20kV
